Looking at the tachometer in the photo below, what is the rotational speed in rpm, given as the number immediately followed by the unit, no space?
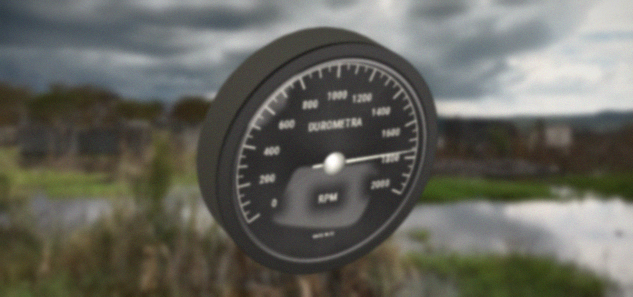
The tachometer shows 1750rpm
